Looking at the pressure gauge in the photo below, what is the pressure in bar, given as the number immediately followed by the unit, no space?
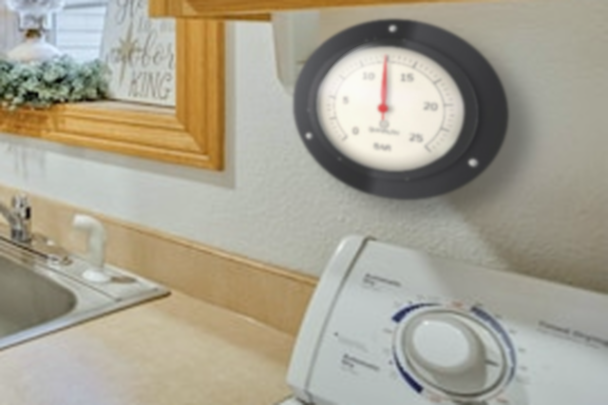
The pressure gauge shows 12.5bar
